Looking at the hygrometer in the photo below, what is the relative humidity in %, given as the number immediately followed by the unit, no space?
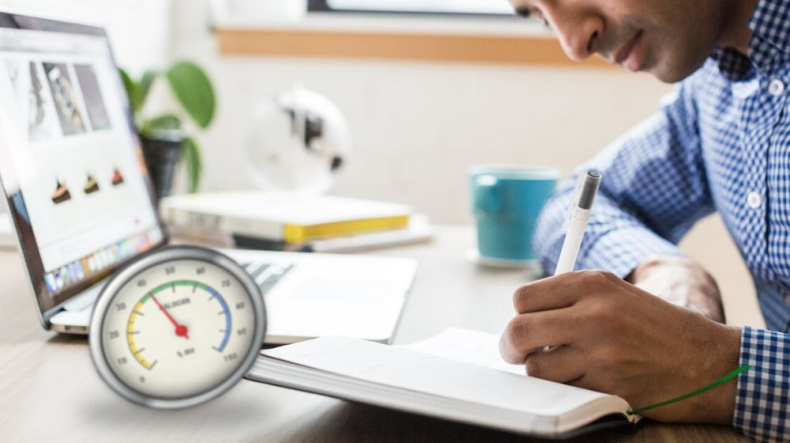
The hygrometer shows 40%
